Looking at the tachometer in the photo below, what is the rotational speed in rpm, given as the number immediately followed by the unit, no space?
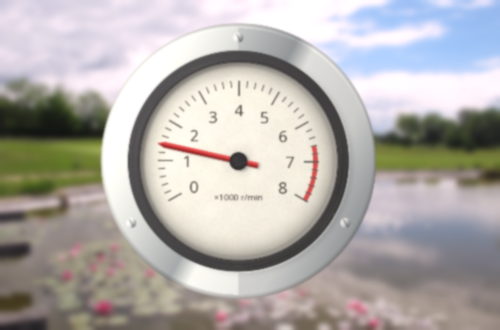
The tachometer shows 1400rpm
